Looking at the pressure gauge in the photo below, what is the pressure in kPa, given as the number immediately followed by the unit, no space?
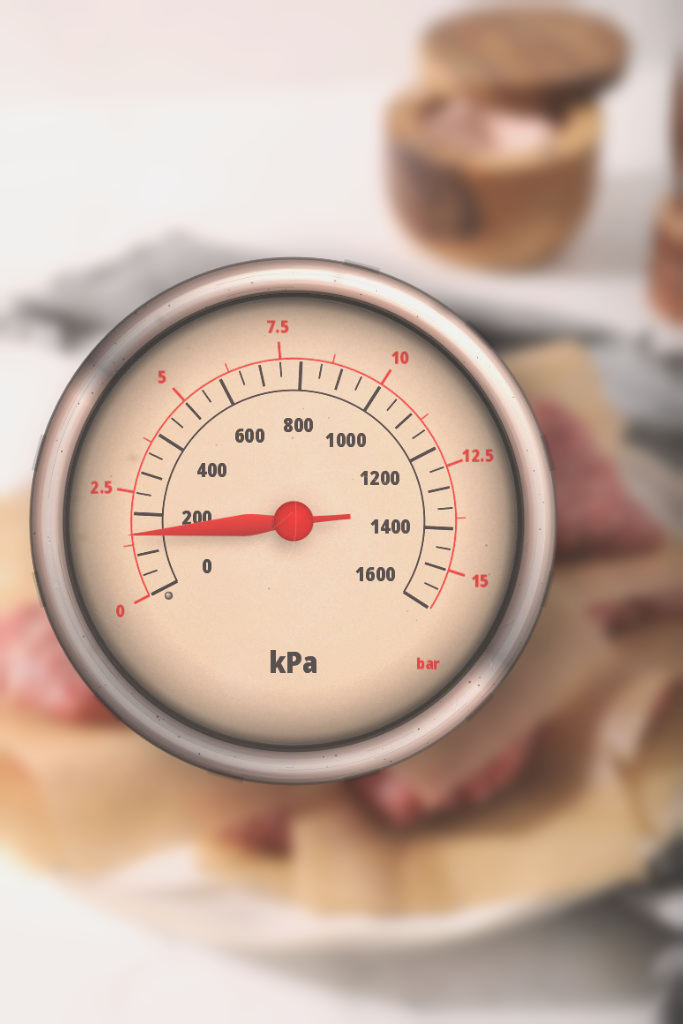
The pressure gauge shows 150kPa
